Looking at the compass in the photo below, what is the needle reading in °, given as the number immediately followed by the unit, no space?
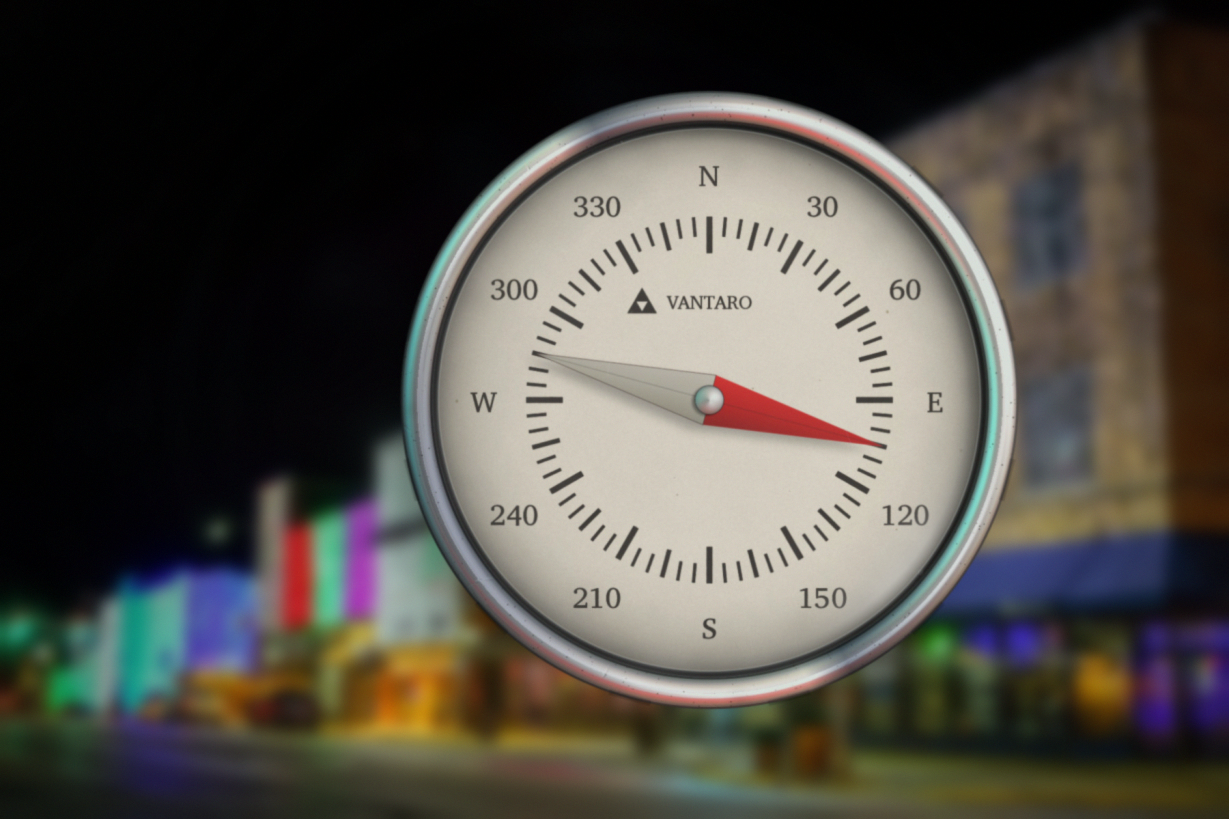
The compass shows 105°
